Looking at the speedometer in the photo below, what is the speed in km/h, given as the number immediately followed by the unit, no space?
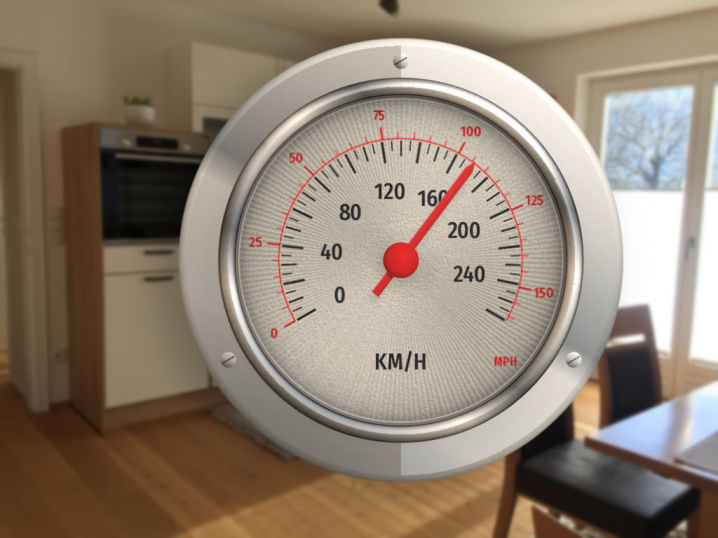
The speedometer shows 170km/h
